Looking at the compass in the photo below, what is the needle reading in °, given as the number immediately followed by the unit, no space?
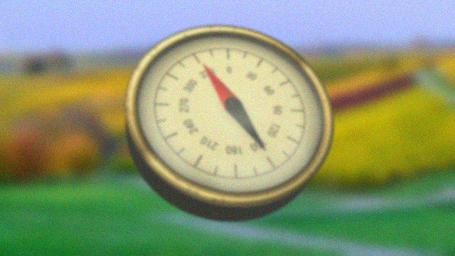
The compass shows 330°
